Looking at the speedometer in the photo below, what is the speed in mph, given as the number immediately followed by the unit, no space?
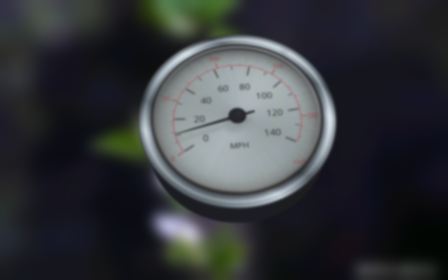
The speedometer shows 10mph
